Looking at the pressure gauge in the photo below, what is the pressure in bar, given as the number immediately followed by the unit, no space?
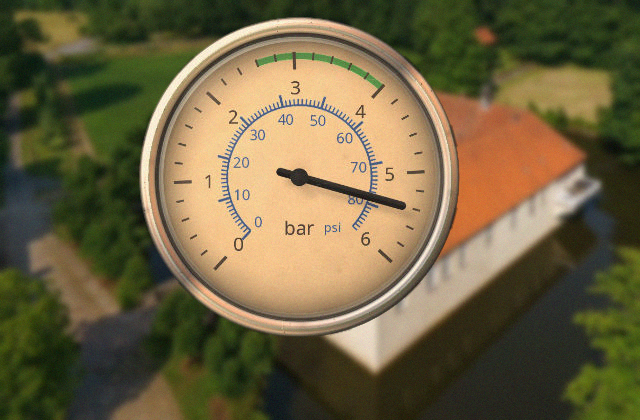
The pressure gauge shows 5.4bar
